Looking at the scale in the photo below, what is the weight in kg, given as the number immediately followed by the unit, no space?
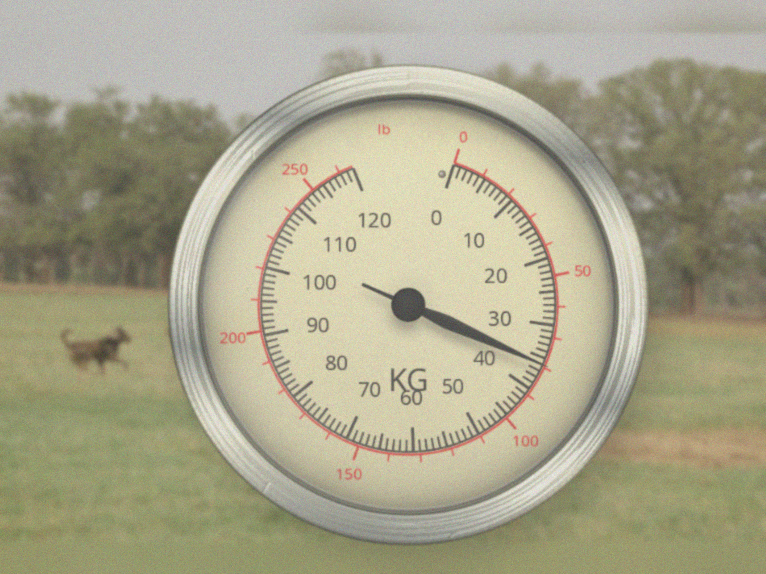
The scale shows 36kg
